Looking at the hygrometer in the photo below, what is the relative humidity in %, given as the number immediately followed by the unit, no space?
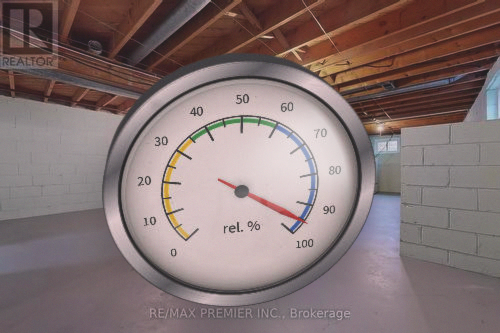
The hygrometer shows 95%
